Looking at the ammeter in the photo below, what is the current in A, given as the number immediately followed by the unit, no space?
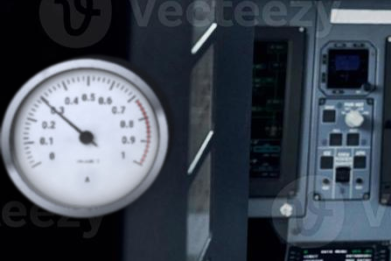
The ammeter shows 0.3A
